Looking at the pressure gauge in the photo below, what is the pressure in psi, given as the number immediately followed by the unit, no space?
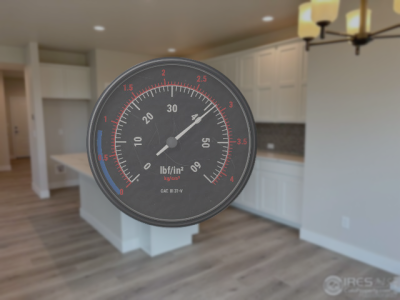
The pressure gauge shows 41psi
